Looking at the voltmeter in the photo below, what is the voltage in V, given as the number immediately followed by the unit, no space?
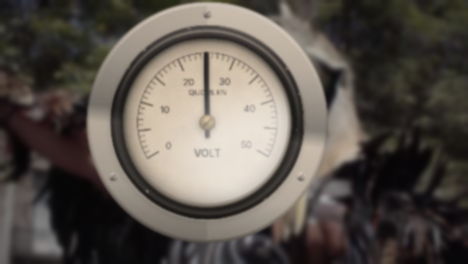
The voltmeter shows 25V
